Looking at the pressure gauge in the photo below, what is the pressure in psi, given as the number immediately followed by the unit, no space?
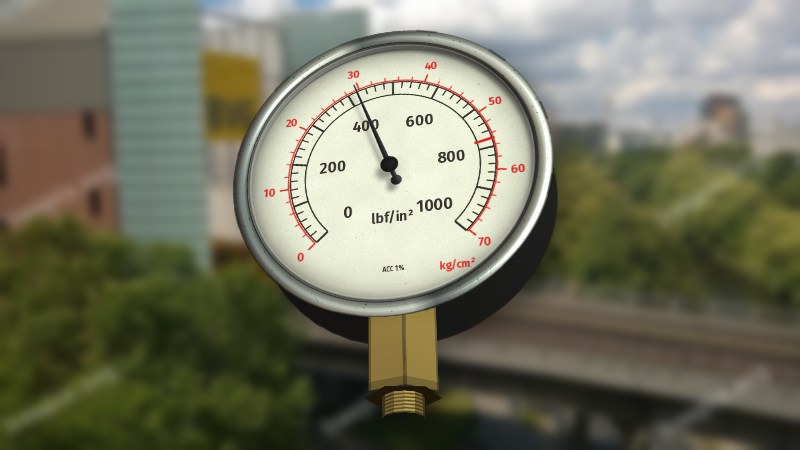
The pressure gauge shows 420psi
